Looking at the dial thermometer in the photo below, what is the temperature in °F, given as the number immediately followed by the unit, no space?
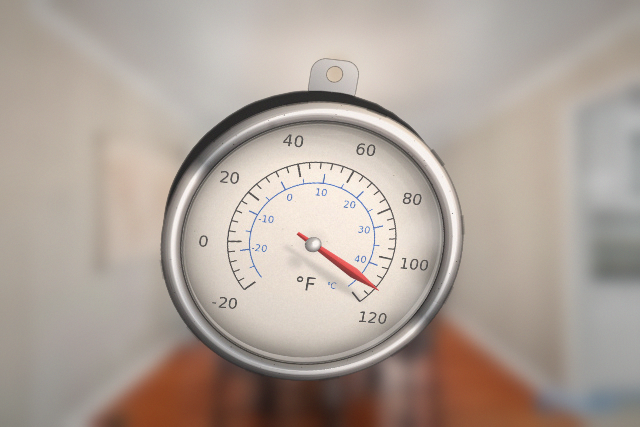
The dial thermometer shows 112°F
